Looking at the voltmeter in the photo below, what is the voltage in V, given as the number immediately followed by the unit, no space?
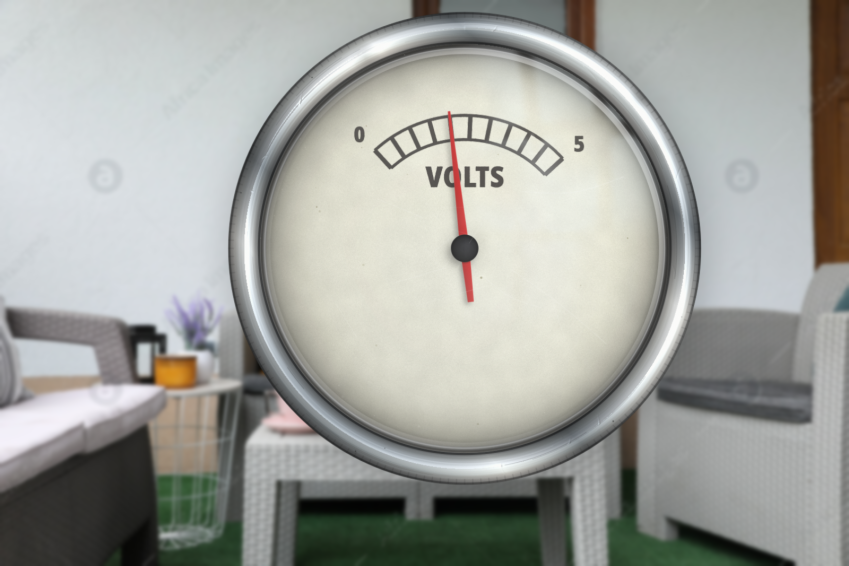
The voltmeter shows 2V
